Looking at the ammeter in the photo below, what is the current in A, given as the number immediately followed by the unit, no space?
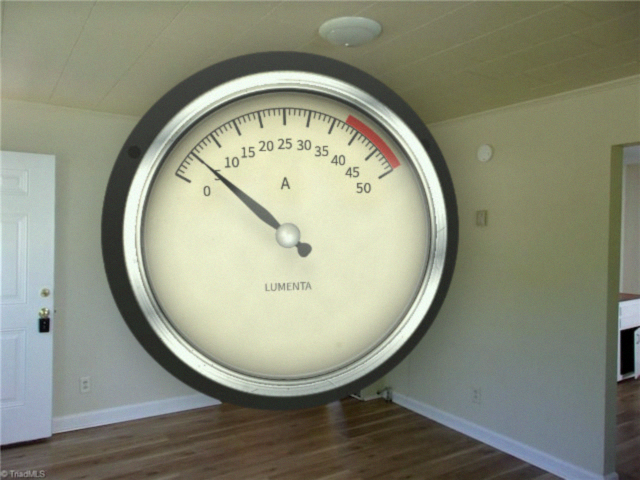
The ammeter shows 5A
